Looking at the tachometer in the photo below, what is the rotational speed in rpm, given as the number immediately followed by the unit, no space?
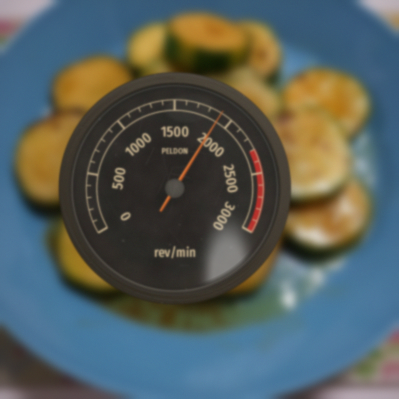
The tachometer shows 1900rpm
